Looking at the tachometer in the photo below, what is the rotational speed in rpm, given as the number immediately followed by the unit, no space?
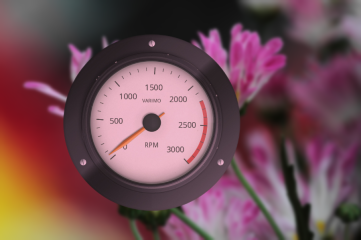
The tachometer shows 50rpm
